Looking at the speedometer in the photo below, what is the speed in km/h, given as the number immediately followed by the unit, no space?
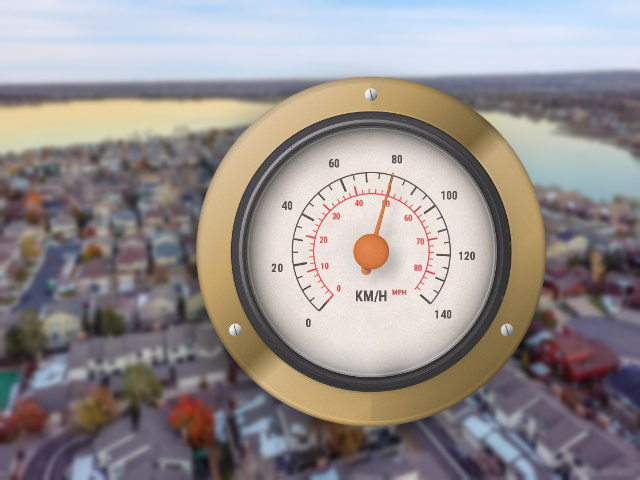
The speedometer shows 80km/h
